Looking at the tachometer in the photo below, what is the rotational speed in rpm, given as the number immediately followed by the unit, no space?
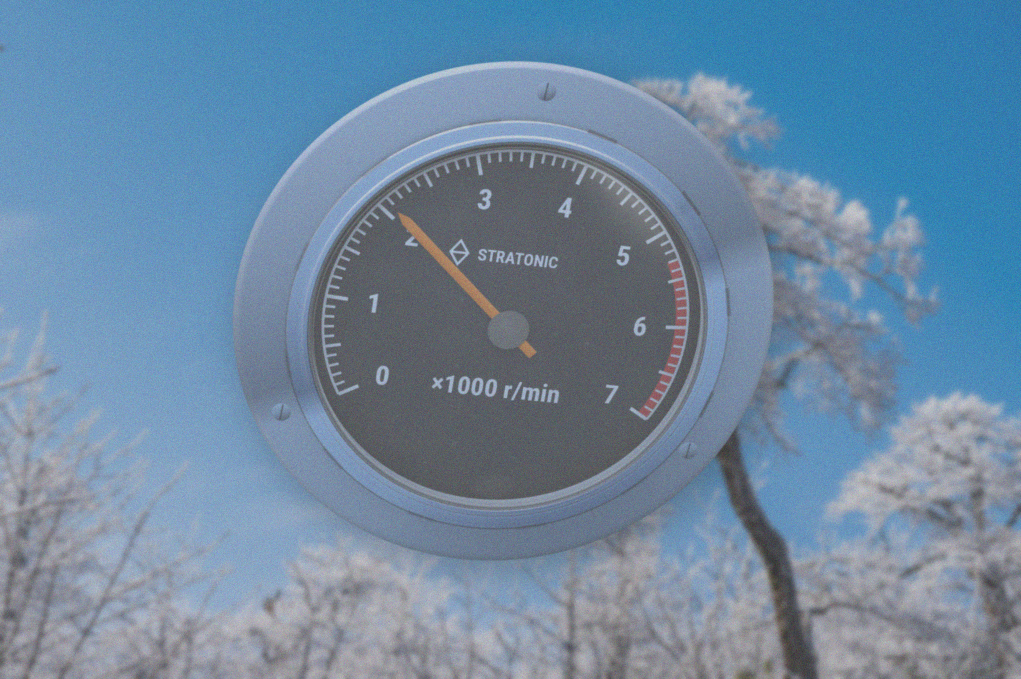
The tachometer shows 2100rpm
